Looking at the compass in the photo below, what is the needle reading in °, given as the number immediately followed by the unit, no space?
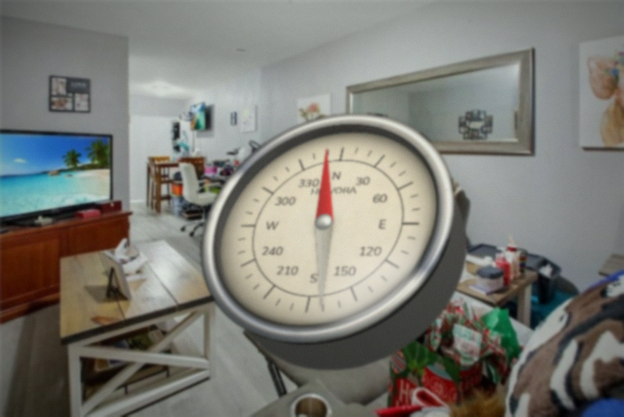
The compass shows 350°
